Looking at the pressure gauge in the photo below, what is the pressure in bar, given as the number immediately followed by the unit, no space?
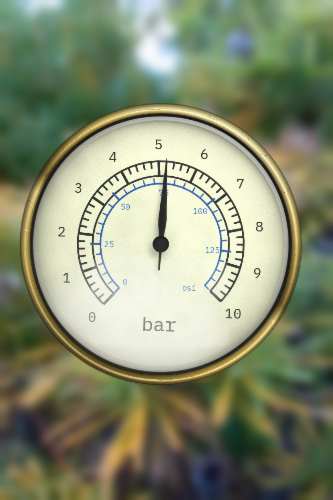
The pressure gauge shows 5.2bar
